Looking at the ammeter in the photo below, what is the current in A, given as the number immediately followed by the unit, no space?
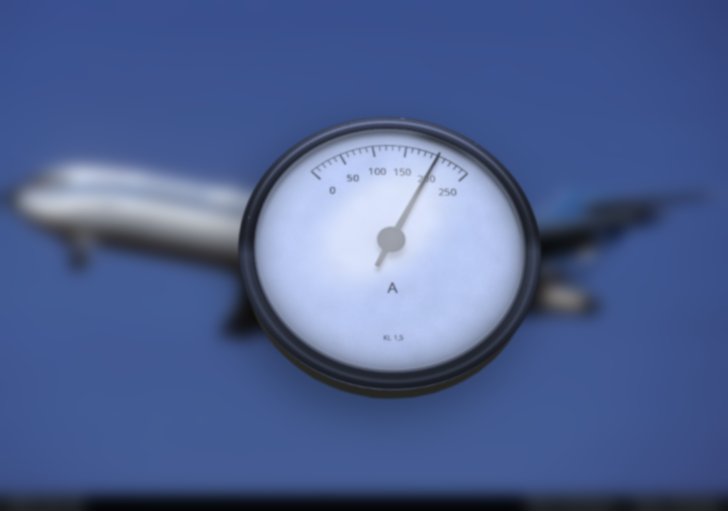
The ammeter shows 200A
